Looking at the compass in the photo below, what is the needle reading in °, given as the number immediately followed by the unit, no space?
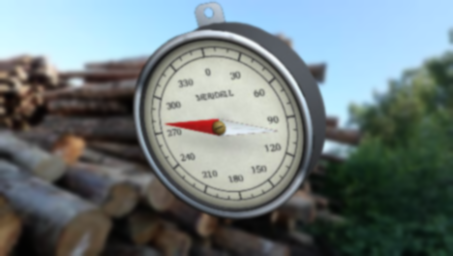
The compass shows 280°
